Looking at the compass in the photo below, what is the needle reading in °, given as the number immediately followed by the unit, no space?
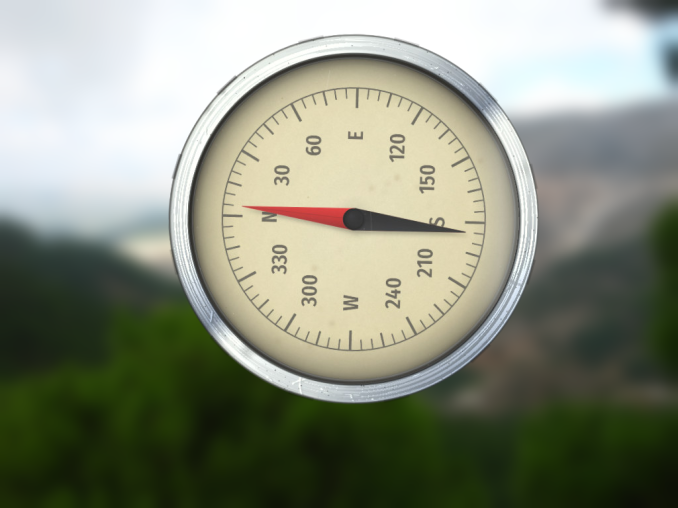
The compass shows 5°
